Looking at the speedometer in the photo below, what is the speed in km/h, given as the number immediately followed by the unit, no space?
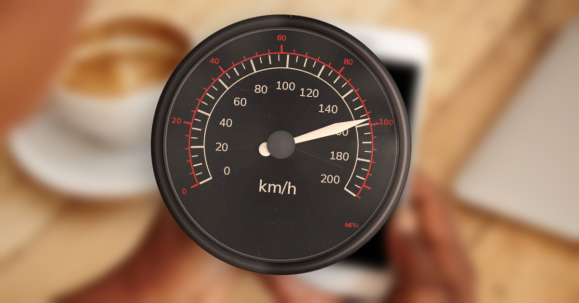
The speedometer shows 157.5km/h
